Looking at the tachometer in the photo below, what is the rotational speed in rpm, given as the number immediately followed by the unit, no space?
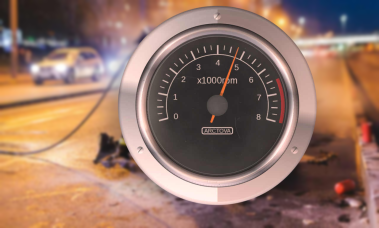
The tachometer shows 4750rpm
